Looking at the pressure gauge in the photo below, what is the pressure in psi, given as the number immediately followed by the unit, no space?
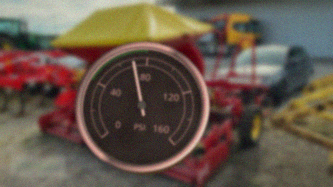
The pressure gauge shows 70psi
